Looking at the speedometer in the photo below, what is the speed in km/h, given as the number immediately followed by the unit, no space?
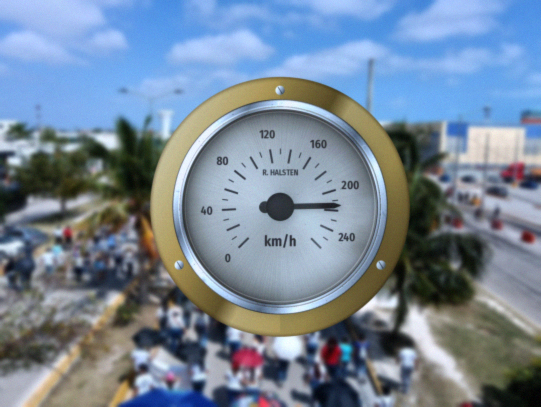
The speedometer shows 215km/h
